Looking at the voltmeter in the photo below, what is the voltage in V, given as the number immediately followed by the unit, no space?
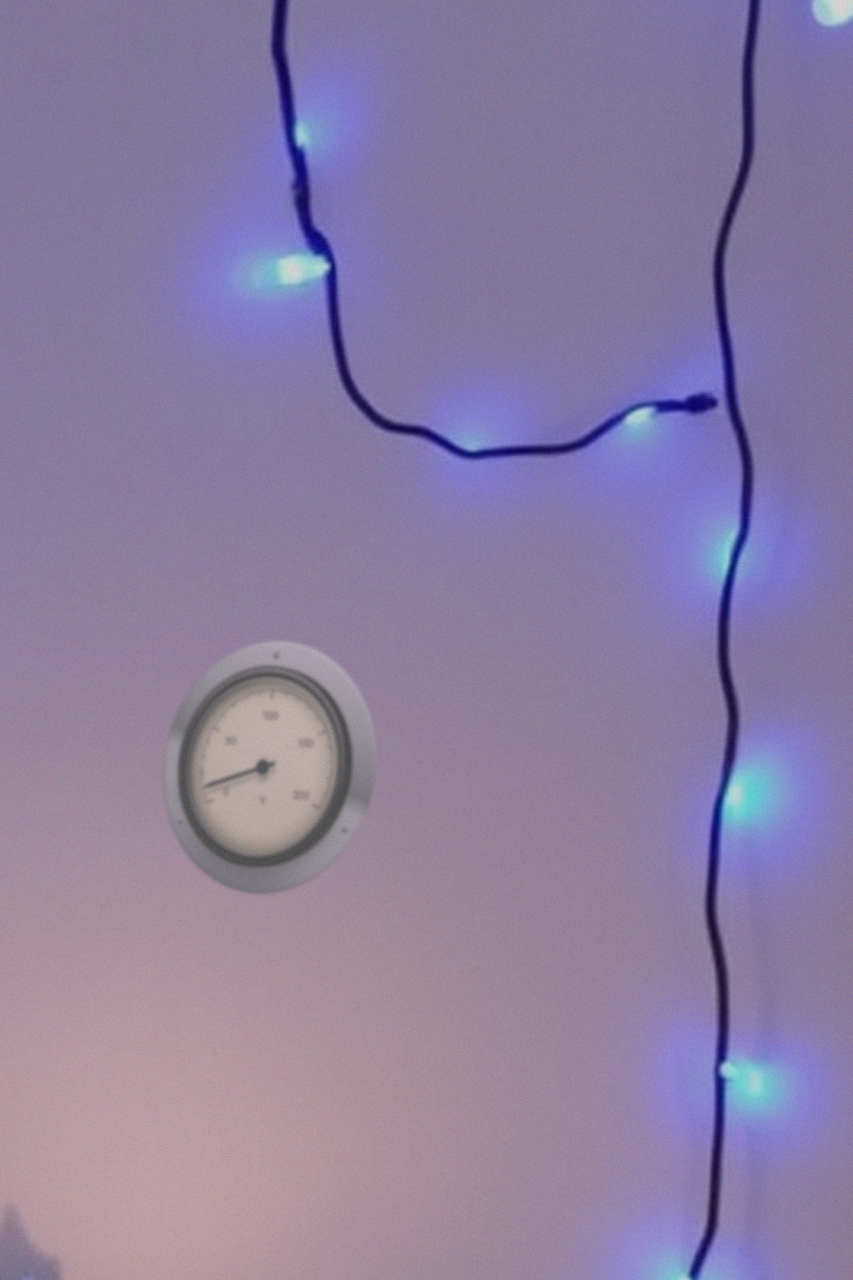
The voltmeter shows 10V
